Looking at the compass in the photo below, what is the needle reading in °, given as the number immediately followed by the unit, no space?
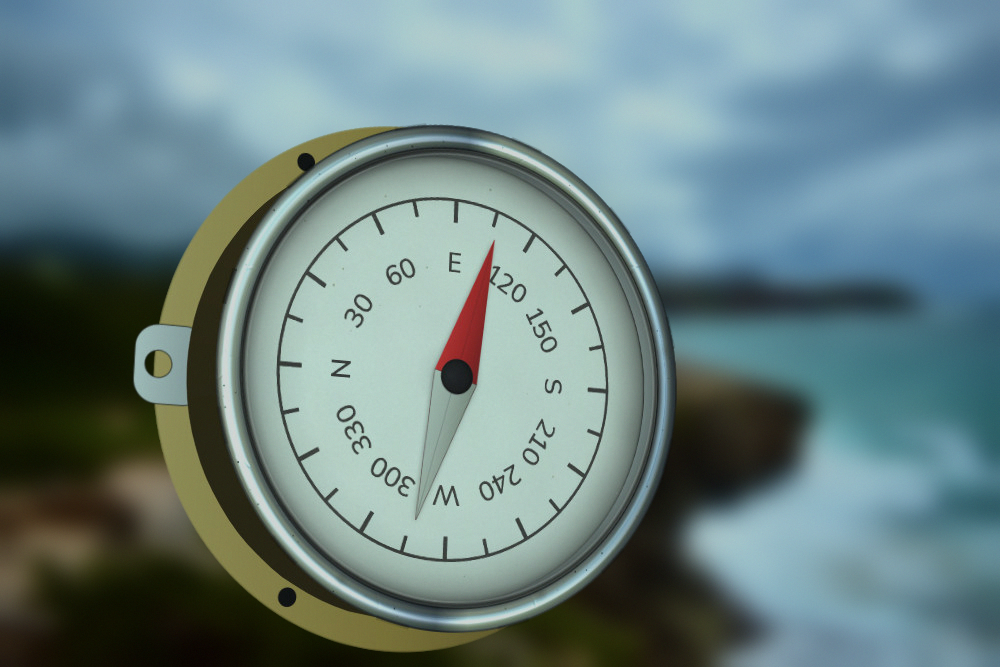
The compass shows 105°
